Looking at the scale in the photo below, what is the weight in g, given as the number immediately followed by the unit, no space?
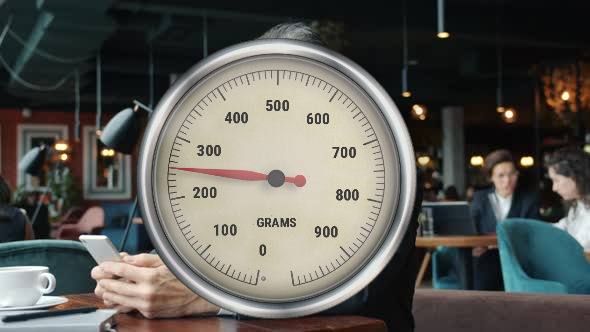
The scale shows 250g
